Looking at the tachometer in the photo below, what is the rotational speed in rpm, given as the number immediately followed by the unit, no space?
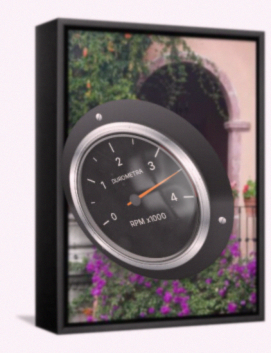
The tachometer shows 3500rpm
